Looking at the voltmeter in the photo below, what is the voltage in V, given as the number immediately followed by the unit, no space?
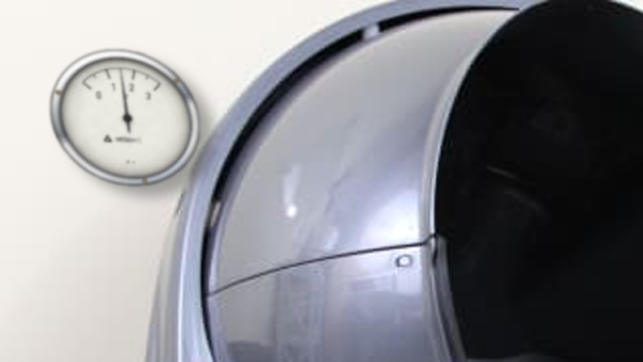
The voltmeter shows 1.5V
